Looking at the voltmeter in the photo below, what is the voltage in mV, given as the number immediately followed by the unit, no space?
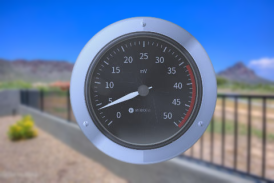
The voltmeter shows 4mV
